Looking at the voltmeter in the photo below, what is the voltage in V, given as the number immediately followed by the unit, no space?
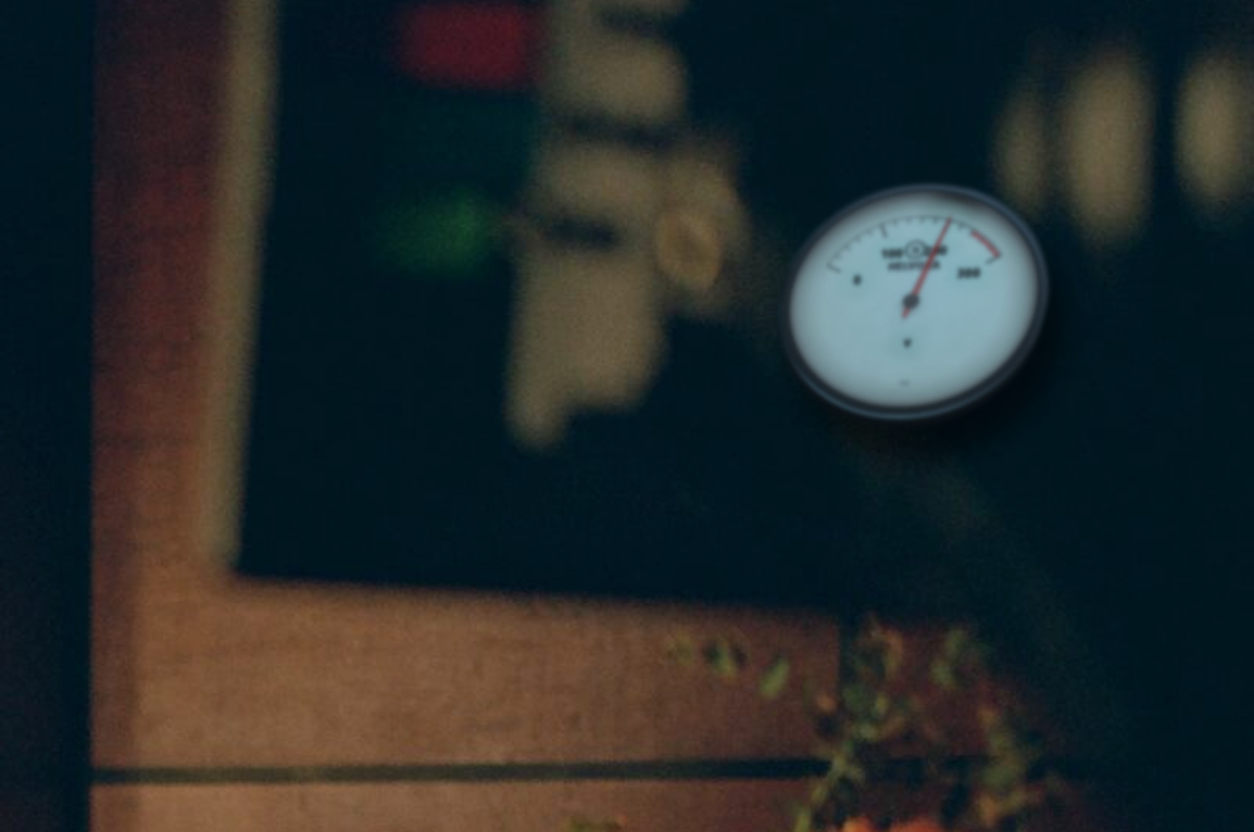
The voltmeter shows 200V
